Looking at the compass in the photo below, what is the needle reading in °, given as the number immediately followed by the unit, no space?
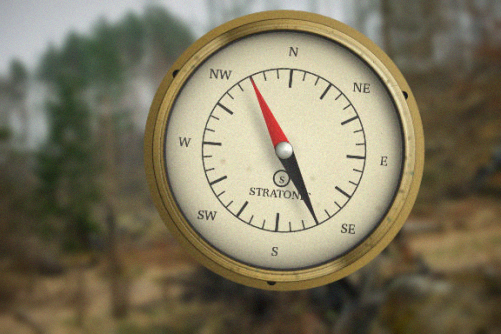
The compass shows 330°
